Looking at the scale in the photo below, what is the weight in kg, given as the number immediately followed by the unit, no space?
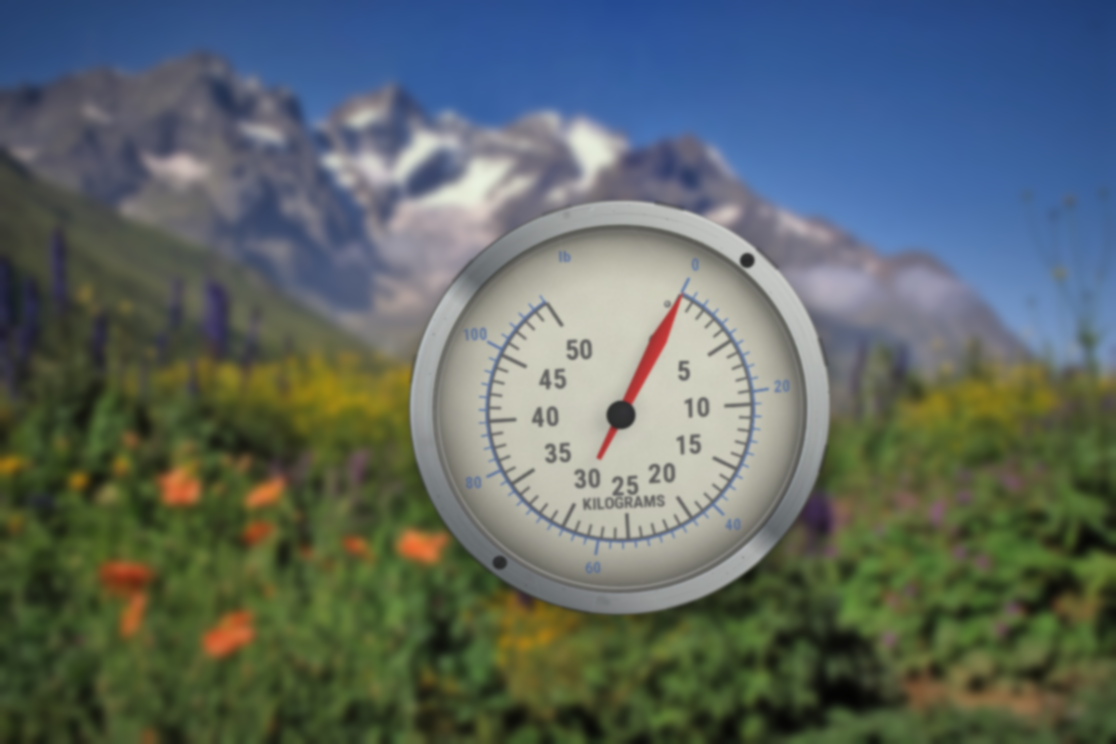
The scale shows 0kg
